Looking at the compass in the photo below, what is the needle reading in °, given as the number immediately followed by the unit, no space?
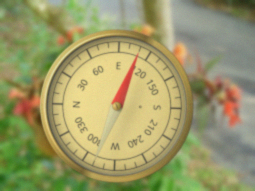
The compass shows 110°
